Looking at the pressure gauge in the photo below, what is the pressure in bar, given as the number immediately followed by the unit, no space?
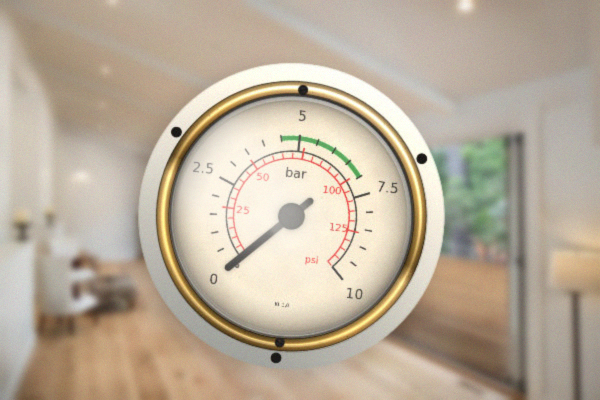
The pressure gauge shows 0bar
